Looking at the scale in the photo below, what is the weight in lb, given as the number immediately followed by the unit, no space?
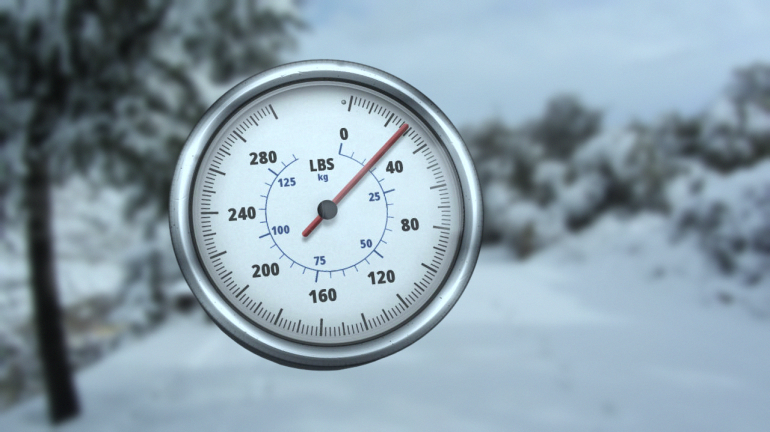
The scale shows 28lb
